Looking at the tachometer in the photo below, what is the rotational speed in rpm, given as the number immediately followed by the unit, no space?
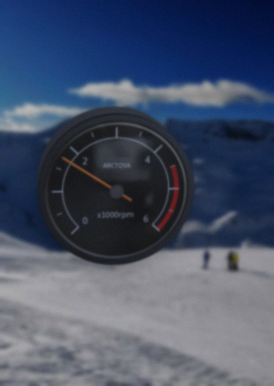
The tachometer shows 1750rpm
